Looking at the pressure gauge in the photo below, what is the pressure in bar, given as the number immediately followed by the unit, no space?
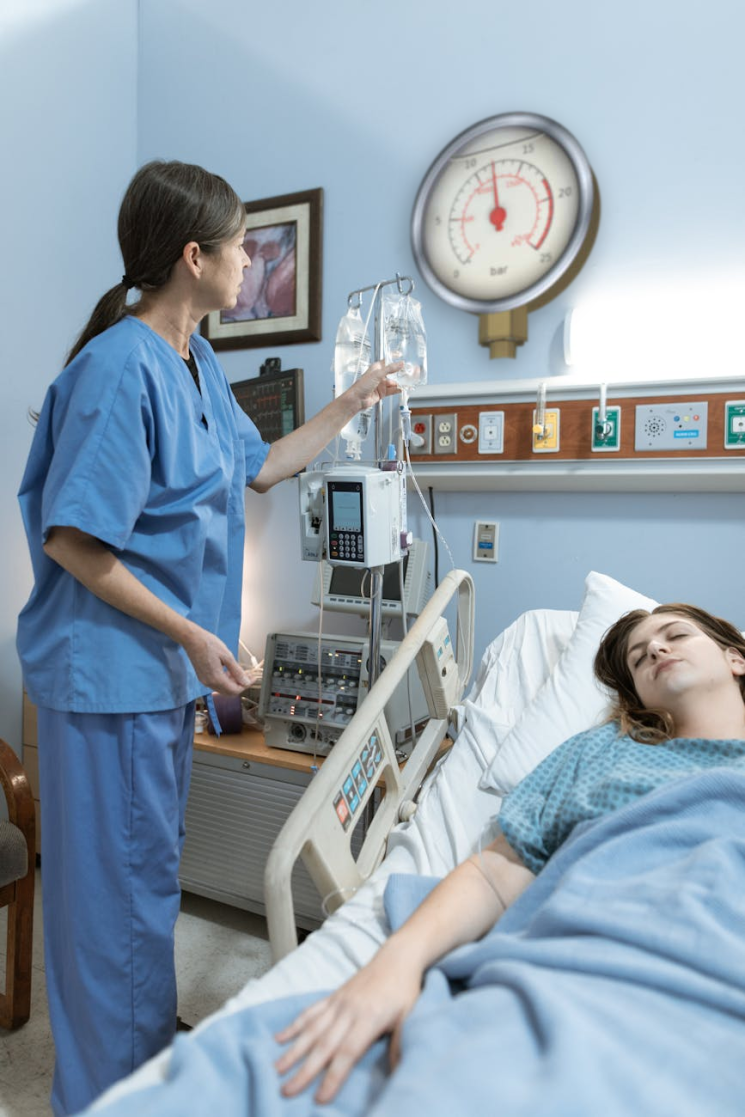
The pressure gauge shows 12bar
